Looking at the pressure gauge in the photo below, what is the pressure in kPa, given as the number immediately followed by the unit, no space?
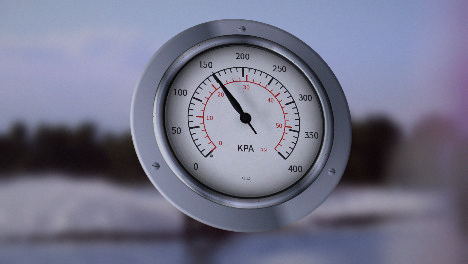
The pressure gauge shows 150kPa
